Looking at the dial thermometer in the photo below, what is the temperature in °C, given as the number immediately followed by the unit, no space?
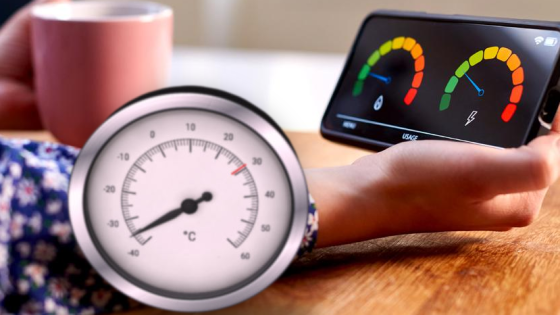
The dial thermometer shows -35°C
